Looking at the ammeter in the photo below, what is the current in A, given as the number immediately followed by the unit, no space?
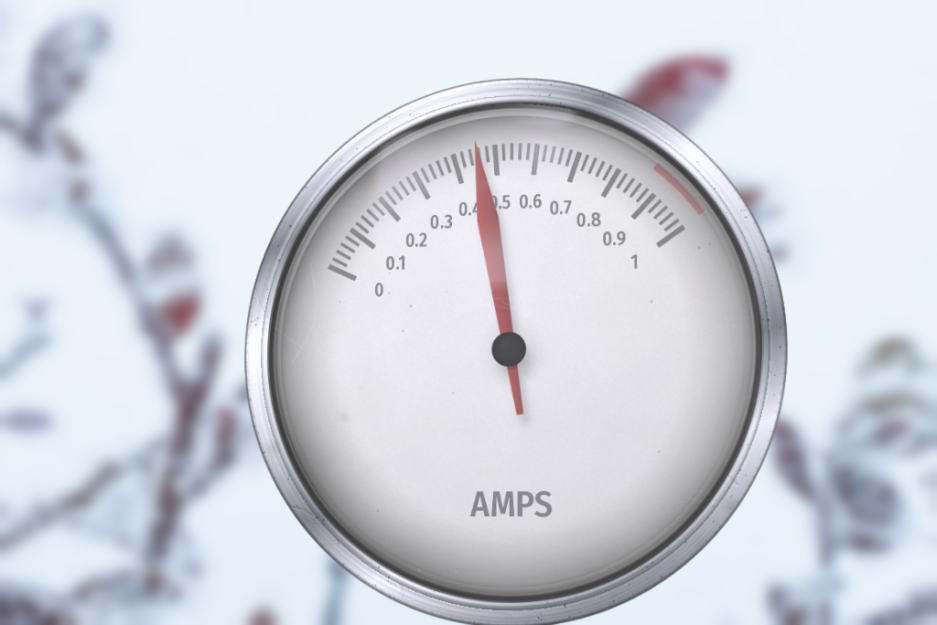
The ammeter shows 0.46A
